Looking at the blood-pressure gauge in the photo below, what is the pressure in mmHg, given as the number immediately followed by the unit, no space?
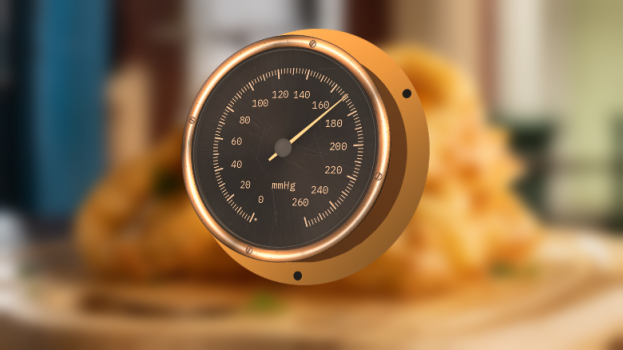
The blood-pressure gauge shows 170mmHg
